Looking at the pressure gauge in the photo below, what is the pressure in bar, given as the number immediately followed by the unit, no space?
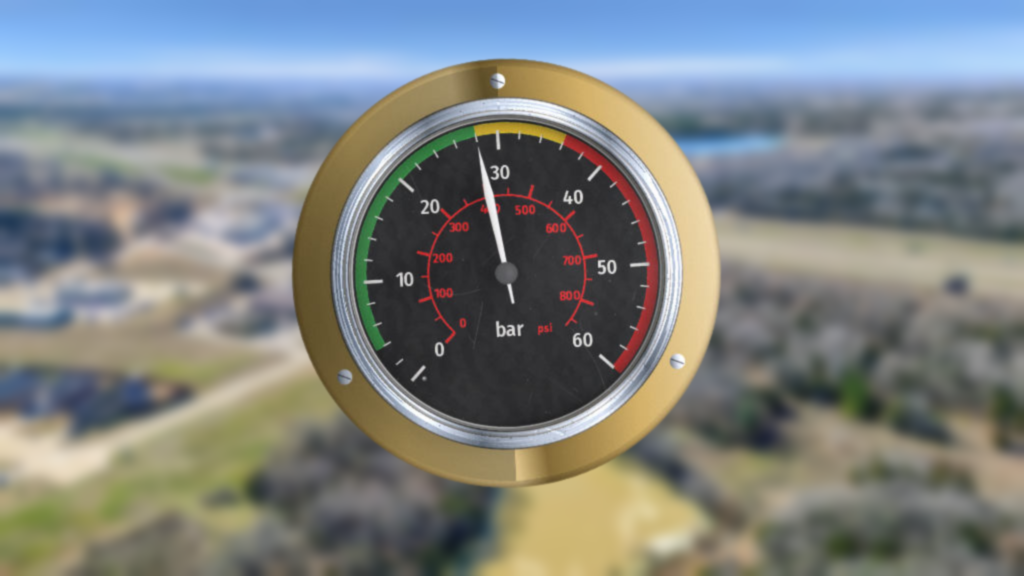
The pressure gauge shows 28bar
